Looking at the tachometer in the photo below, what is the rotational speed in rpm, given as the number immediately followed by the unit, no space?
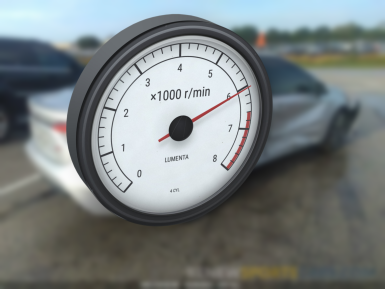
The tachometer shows 6000rpm
